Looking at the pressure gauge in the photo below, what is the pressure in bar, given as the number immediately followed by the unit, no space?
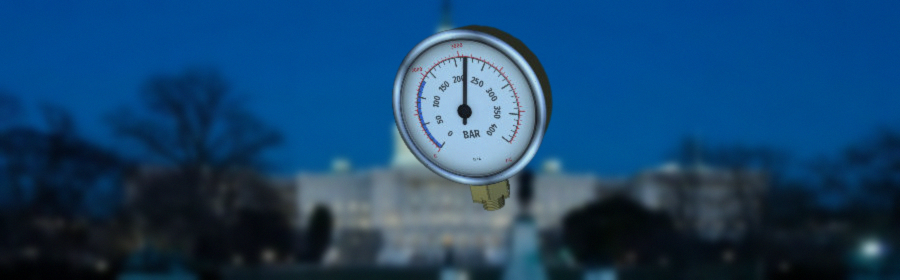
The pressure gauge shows 220bar
